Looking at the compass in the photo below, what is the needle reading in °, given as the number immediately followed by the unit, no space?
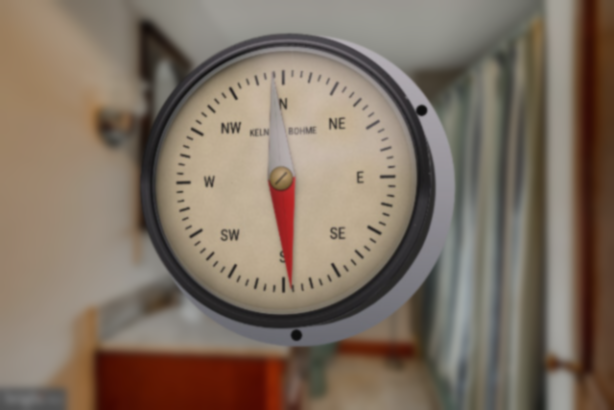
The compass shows 175°
